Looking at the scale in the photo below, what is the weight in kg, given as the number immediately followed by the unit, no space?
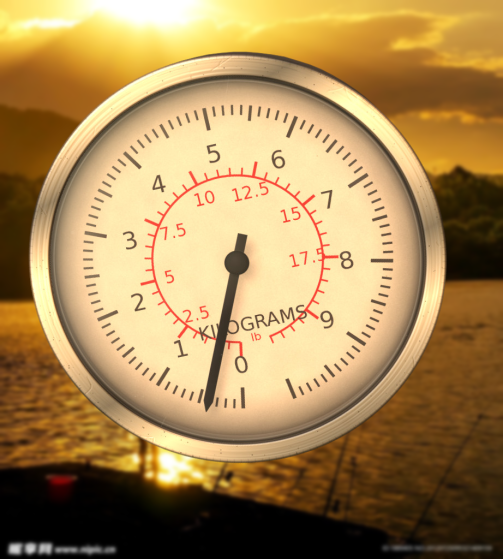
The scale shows 0.4kg
